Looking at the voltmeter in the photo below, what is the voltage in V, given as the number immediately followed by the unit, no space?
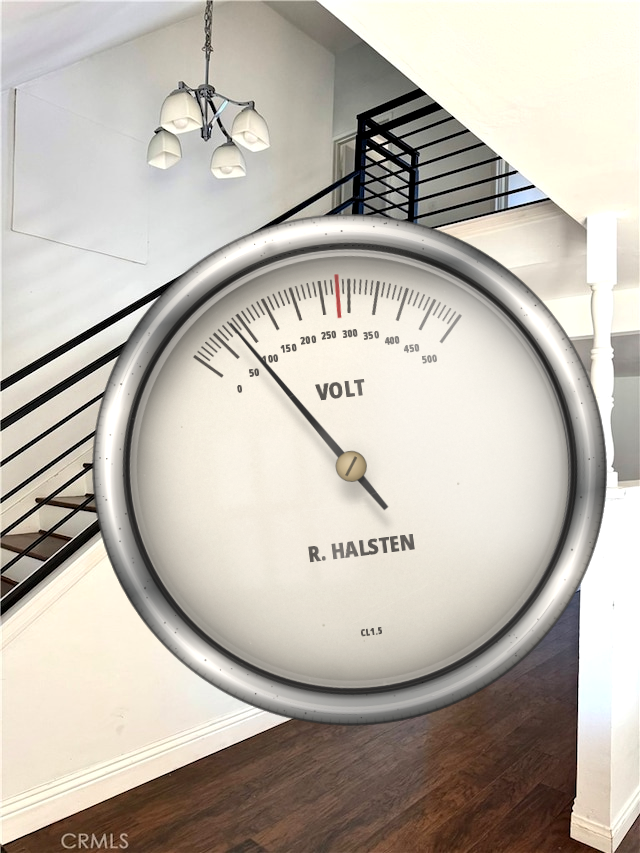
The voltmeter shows 80V
